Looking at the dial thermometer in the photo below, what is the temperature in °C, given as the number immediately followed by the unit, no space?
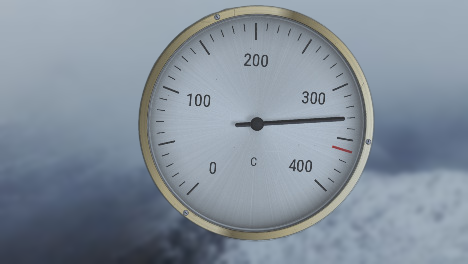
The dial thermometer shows 330°C
